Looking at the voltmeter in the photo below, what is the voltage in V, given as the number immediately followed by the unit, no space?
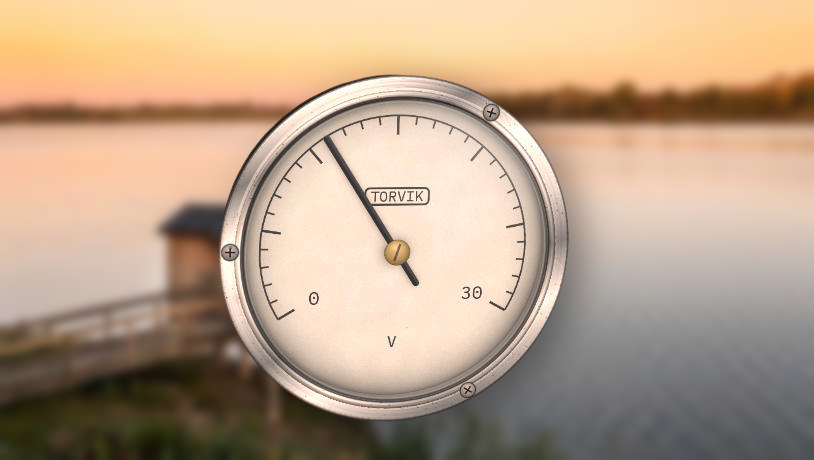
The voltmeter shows 11V
